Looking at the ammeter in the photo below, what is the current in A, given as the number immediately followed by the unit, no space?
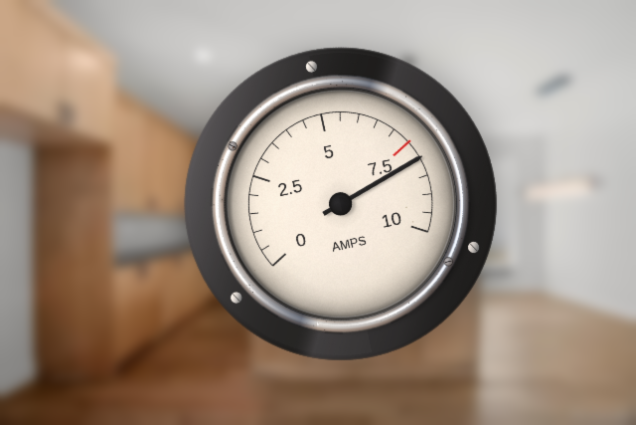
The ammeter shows 8A
